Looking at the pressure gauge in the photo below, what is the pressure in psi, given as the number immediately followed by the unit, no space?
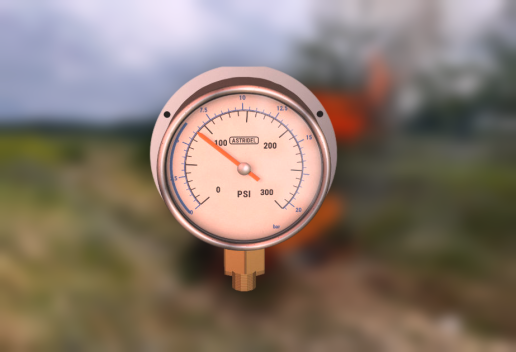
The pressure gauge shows 90psi
